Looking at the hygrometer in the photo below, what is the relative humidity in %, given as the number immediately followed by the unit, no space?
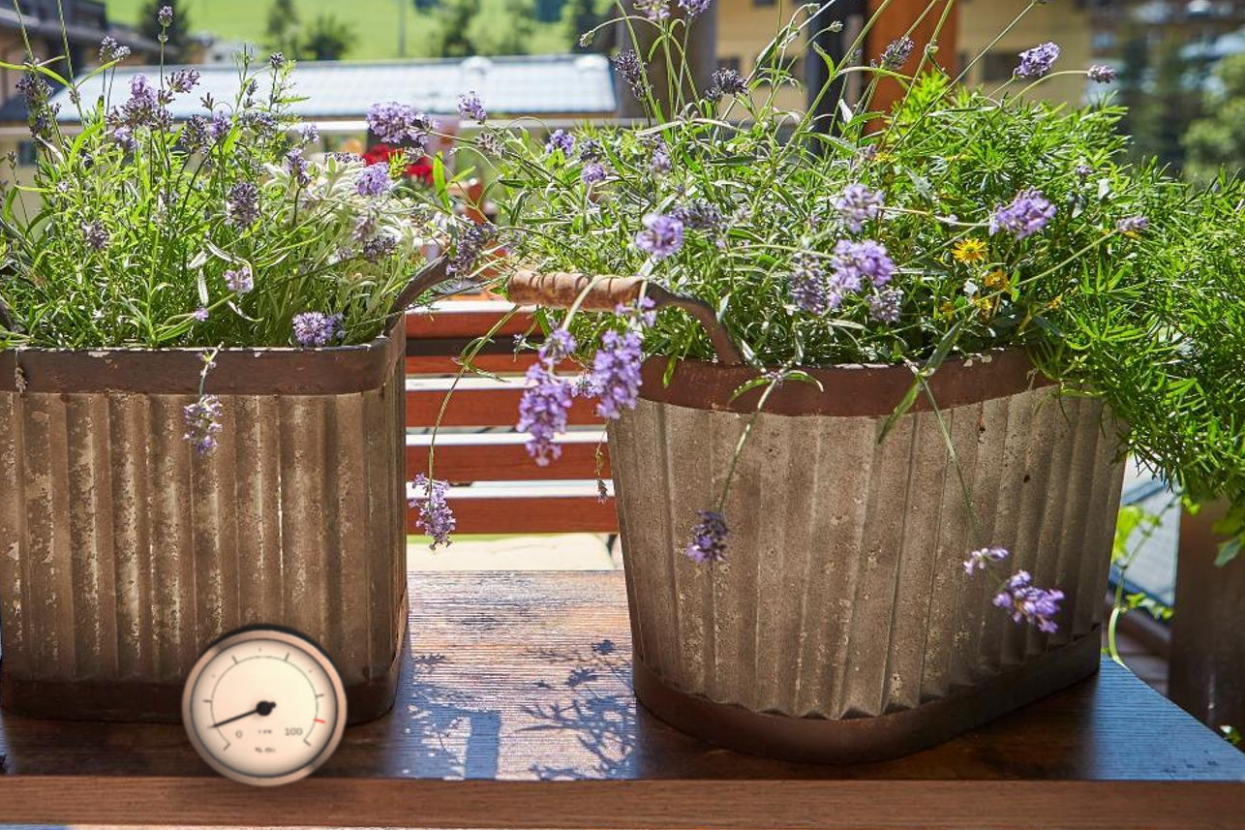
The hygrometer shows 10%
